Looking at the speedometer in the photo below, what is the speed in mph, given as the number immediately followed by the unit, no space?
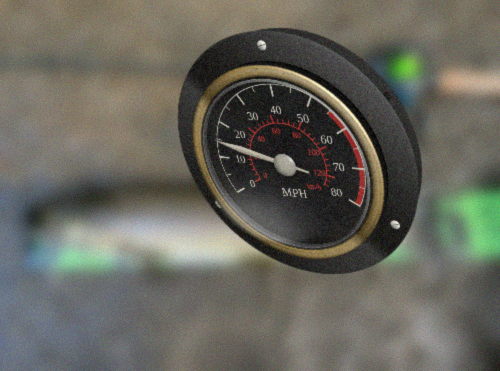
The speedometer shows 15mph
